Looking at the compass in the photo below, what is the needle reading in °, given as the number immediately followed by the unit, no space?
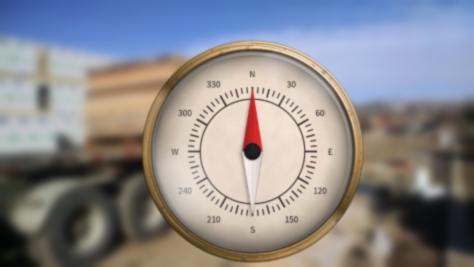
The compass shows 0°
